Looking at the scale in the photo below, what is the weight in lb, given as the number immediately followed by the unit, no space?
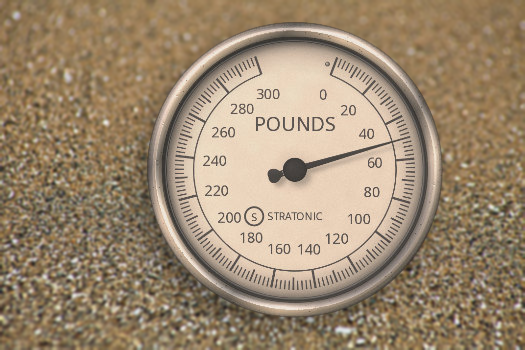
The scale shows 50lb
